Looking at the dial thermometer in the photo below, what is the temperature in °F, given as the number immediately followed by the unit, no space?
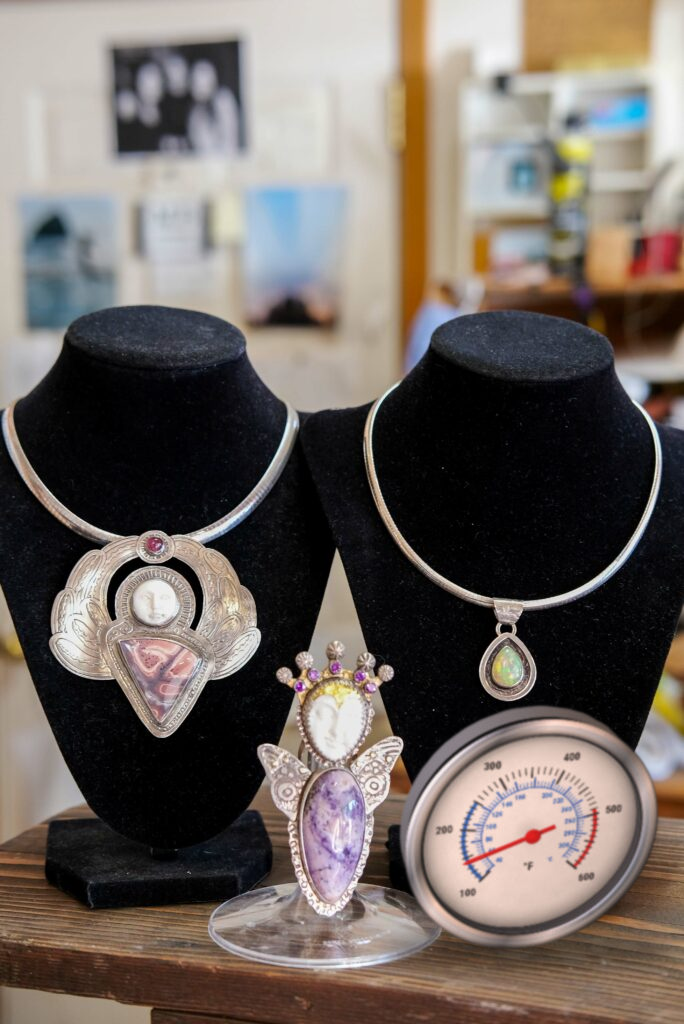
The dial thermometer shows 150°F
